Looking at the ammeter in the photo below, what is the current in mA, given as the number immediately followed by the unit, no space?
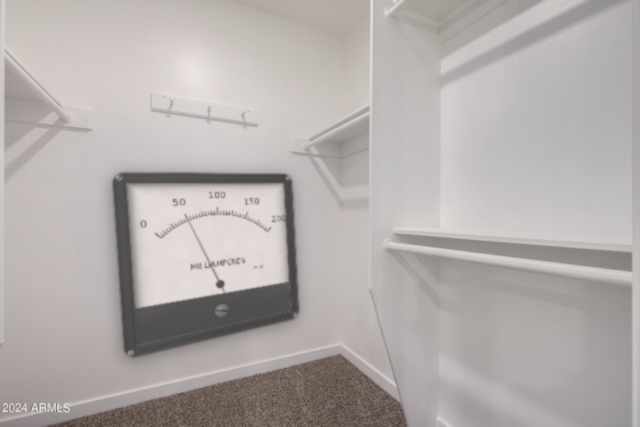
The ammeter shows 50mA
